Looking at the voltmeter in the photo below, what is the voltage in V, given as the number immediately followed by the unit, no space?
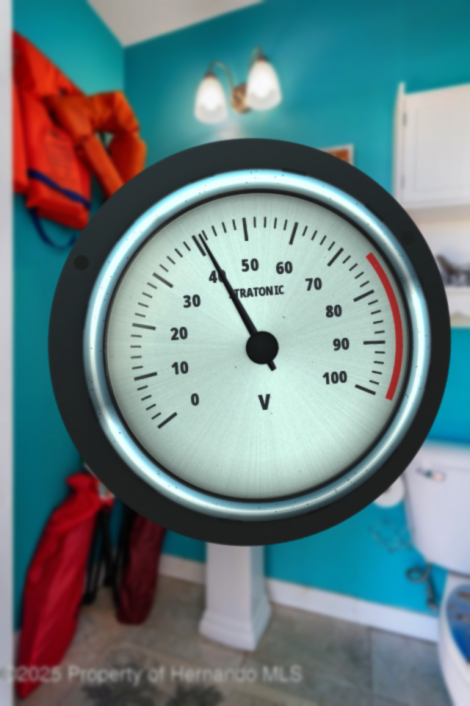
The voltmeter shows 41V
